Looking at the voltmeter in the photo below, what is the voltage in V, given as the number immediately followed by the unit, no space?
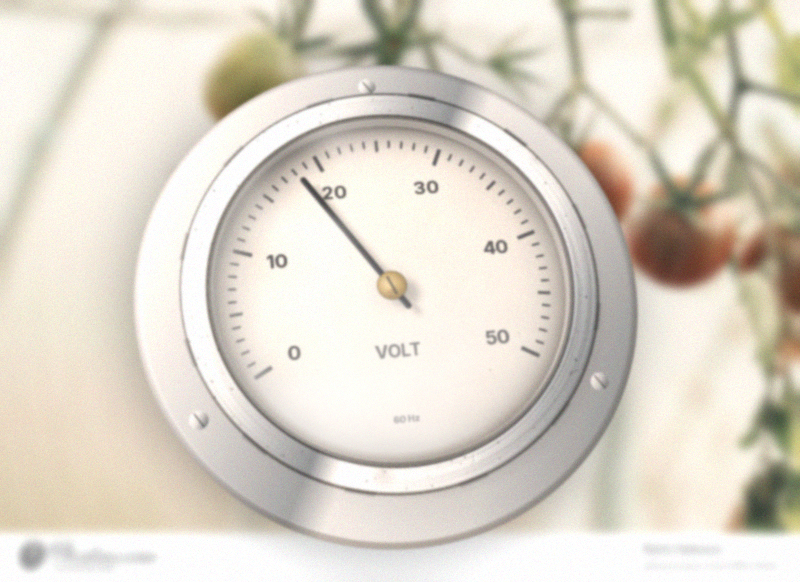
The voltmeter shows 18V
